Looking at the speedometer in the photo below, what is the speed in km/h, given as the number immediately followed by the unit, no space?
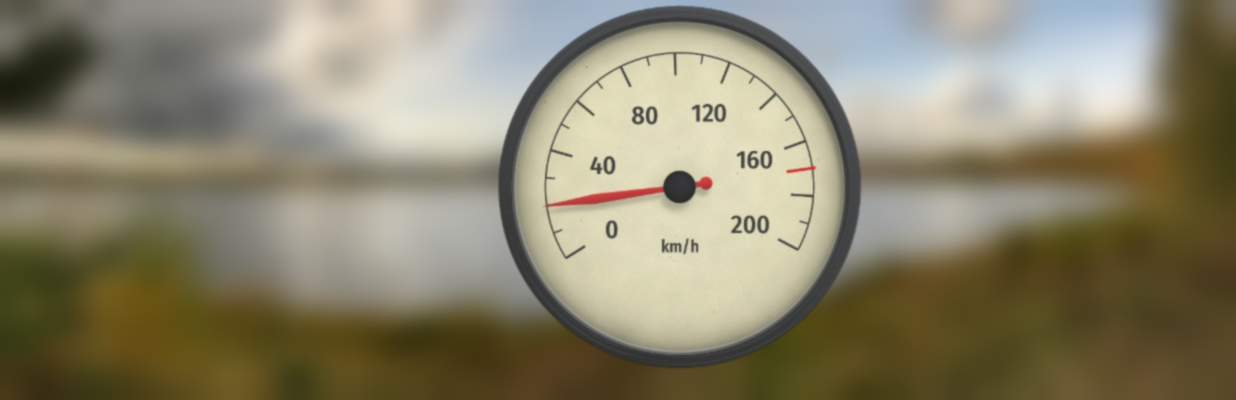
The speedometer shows 20km/h
